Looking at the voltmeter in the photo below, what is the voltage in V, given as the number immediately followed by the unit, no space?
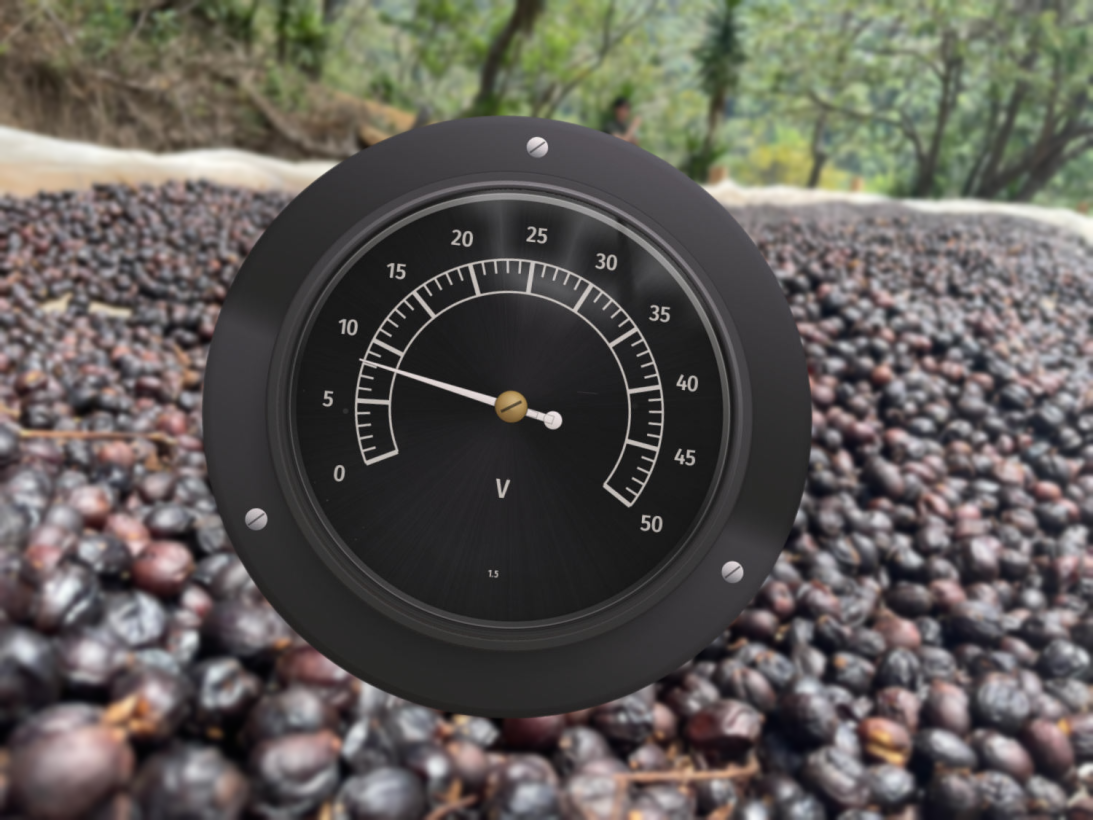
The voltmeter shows 8V
